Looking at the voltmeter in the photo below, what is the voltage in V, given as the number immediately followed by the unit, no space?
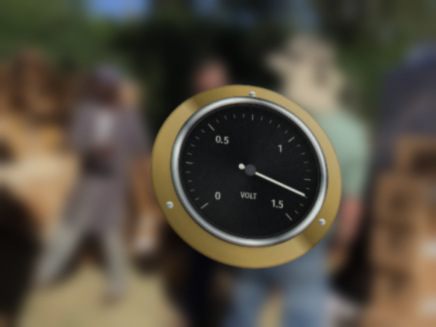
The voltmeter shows 1.35V
